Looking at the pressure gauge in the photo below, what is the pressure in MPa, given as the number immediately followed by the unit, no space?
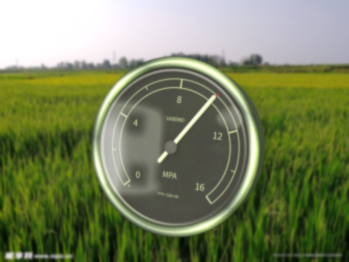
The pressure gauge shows 10MPa
